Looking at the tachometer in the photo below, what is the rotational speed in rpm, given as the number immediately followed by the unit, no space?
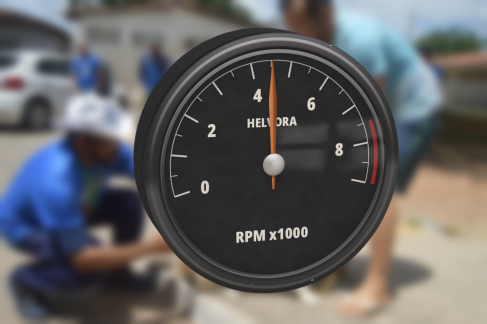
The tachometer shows 4500rpm
